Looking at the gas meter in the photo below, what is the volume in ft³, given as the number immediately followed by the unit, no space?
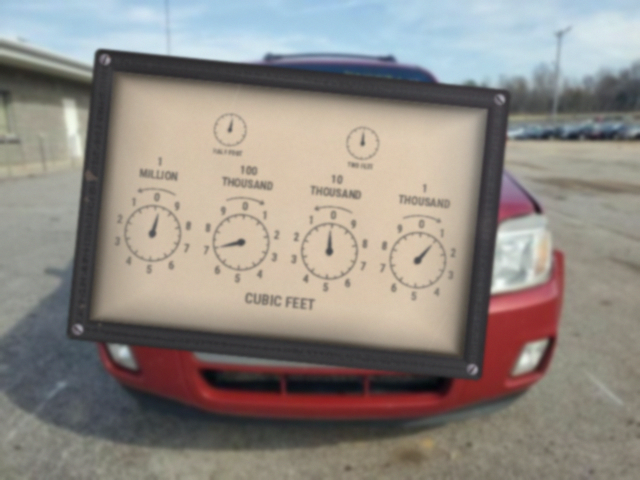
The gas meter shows 970100ft³
